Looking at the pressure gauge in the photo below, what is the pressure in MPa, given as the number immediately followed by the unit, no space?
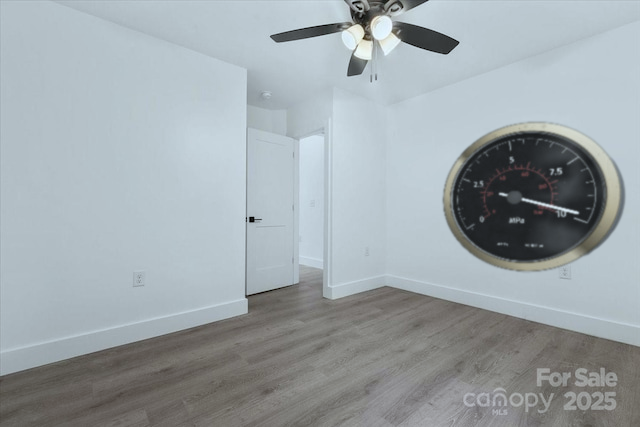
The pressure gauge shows 9.75MPa
